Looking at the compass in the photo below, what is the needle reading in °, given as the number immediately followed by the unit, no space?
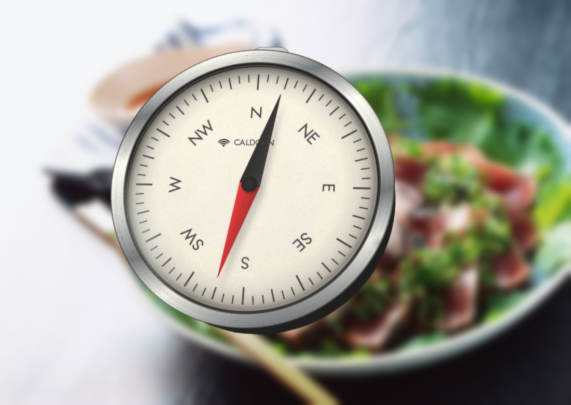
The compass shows 195°
